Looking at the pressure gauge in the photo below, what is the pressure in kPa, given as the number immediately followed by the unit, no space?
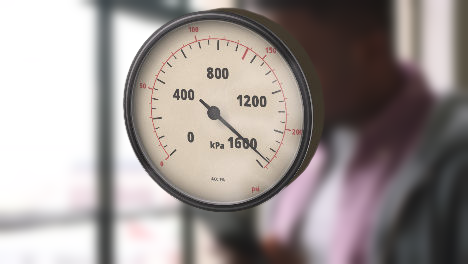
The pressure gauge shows 1550kPa
